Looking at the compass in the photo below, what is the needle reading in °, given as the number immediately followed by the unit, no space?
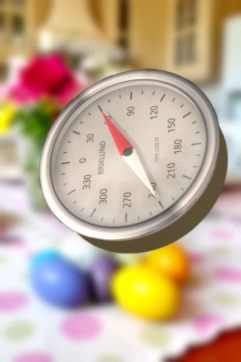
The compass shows 60°
